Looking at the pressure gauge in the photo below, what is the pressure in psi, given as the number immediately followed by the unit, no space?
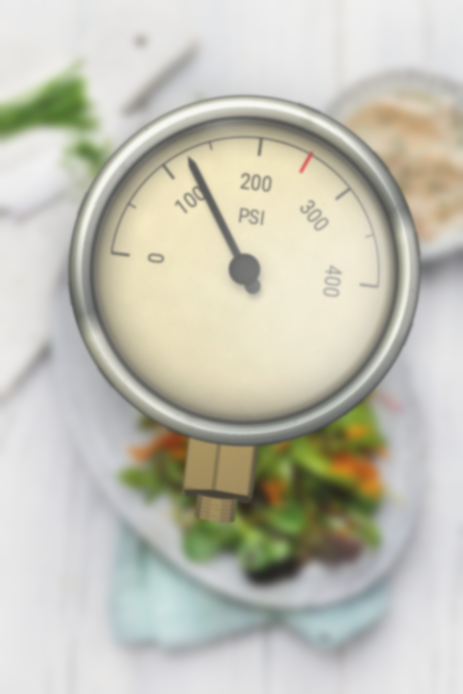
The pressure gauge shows 125psi
